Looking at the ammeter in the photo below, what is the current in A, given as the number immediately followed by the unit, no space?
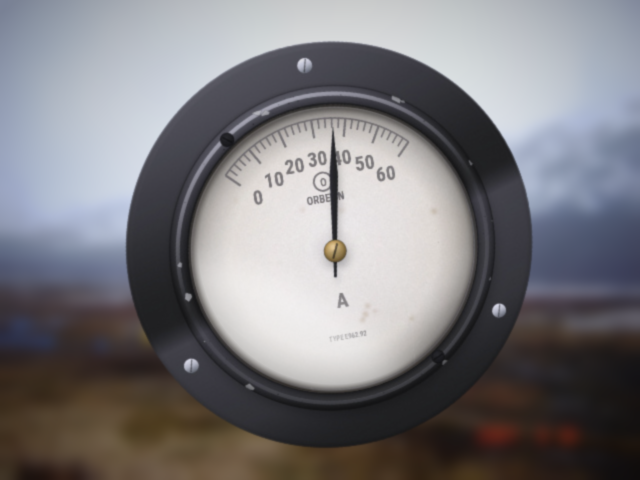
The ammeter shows 36A
